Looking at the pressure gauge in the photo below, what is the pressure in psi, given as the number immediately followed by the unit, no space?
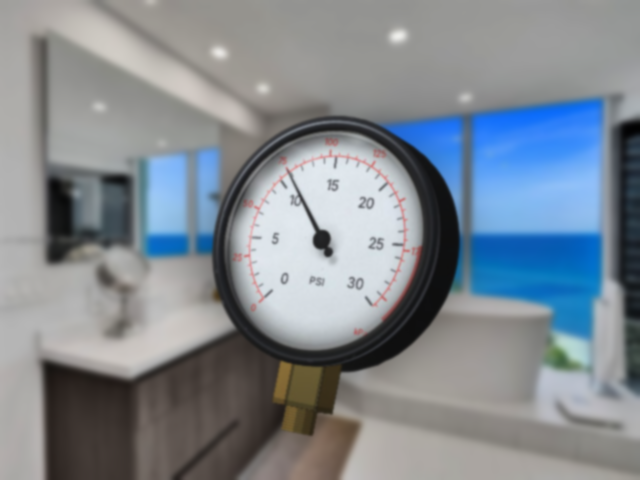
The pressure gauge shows 11psi
